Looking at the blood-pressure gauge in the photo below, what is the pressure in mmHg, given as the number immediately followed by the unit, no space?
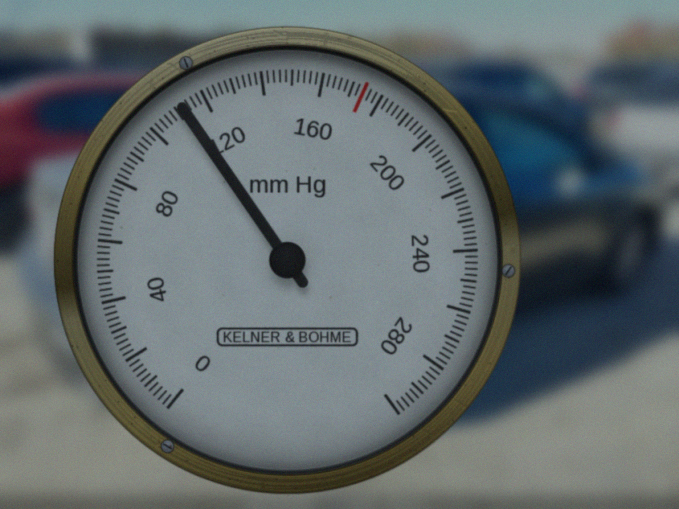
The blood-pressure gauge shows 112mmHg
